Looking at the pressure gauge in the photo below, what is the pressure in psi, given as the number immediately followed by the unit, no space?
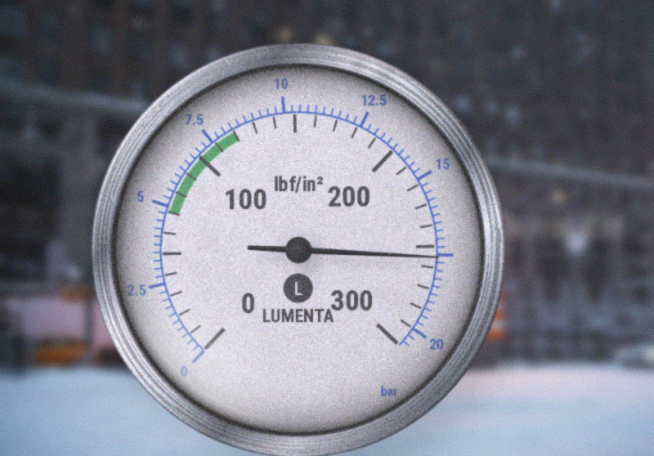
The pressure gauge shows 255psi
